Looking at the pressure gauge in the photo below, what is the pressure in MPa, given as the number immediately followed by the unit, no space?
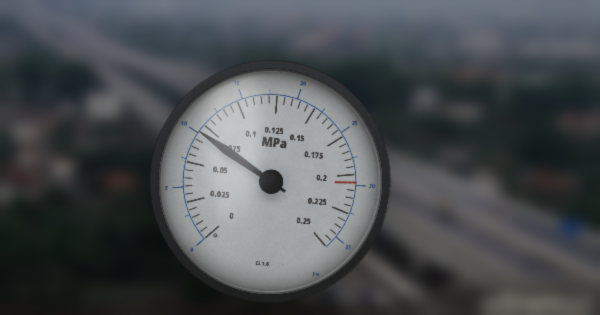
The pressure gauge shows 0.07MPa
